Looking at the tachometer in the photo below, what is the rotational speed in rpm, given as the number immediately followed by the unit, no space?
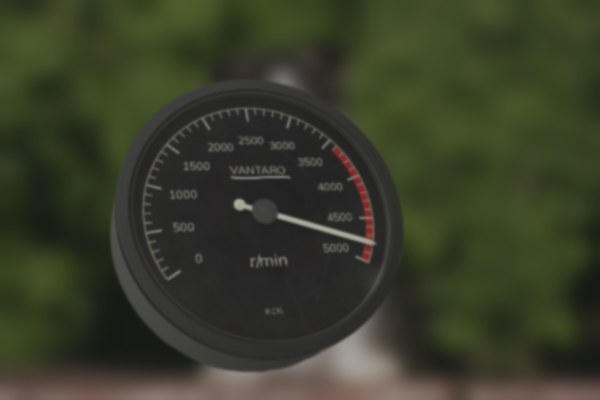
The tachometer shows 4800rpm
